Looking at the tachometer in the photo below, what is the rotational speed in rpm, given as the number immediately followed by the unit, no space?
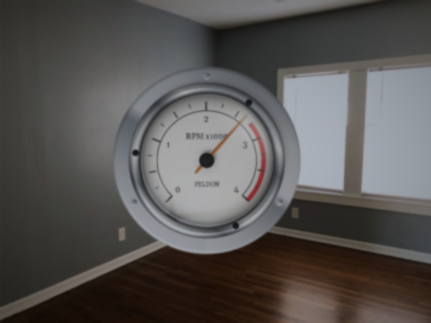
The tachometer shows 2625rpm
